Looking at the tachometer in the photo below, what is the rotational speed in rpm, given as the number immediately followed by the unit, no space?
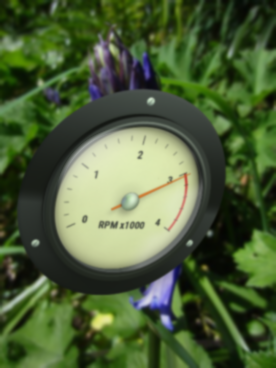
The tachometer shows 3000rpm
